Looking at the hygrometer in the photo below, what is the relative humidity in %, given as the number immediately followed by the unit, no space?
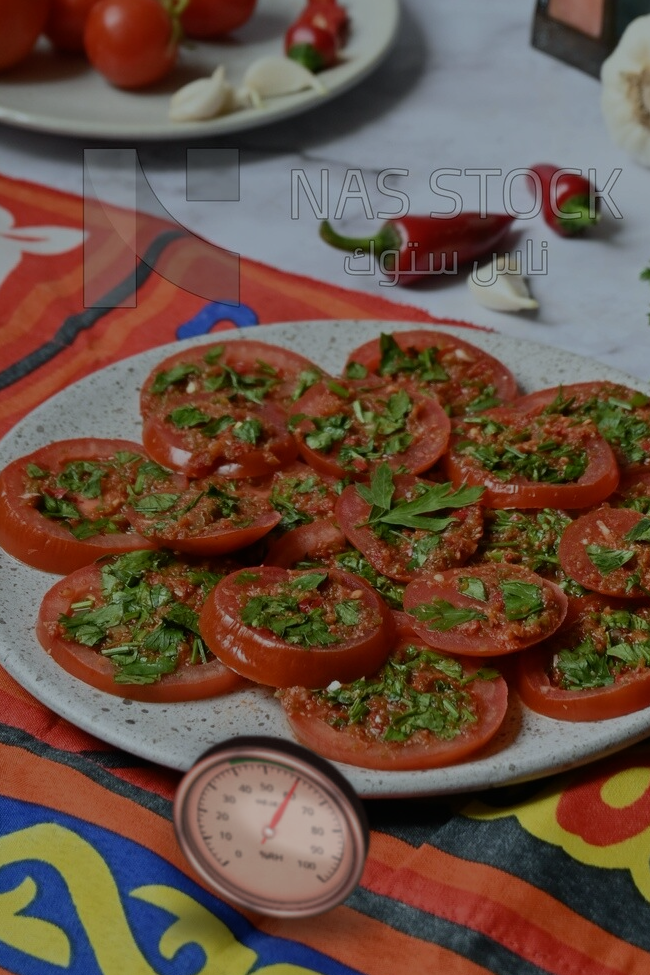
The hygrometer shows 60%
